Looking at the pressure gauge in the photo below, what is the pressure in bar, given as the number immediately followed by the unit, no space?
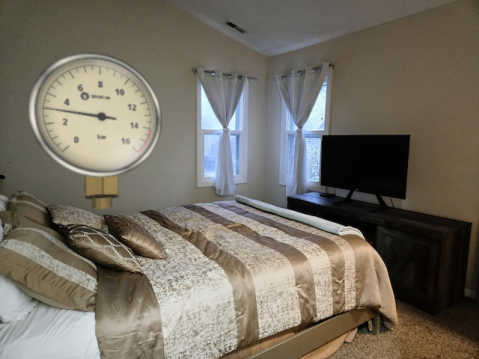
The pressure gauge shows 3bar
